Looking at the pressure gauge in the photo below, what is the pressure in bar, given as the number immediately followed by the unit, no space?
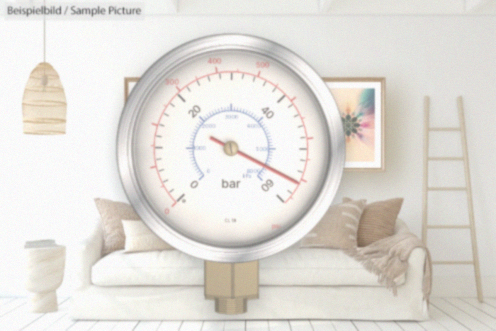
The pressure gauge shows 56bar
